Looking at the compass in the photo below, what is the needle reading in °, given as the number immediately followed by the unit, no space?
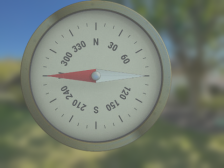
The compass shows 270°
